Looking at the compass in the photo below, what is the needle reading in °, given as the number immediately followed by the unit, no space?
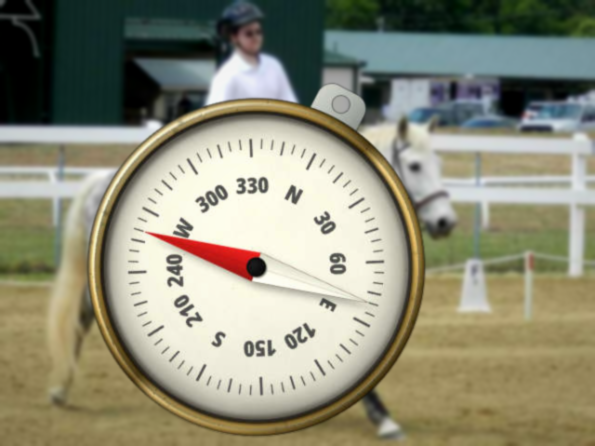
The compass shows 260°
